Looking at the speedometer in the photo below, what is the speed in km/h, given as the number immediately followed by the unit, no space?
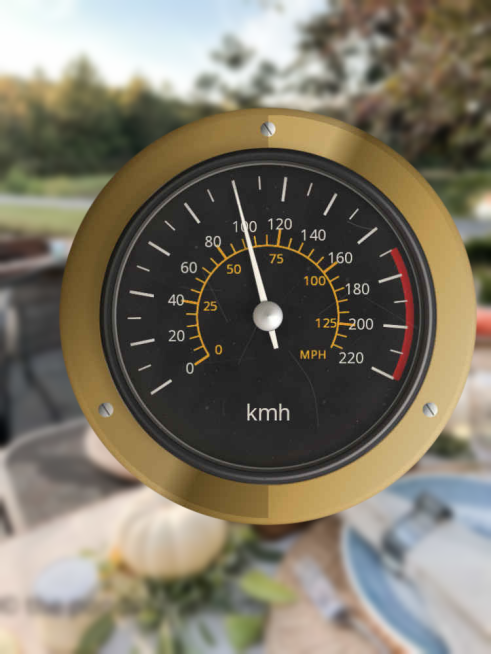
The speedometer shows 100km/h
